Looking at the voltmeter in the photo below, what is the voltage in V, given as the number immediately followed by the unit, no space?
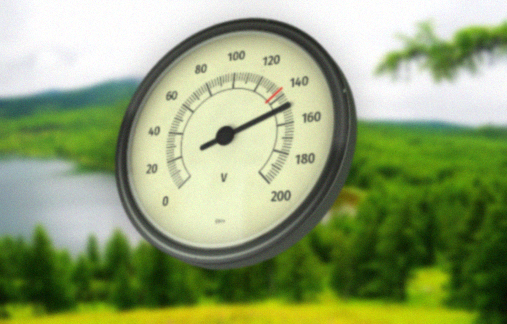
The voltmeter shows 150V
